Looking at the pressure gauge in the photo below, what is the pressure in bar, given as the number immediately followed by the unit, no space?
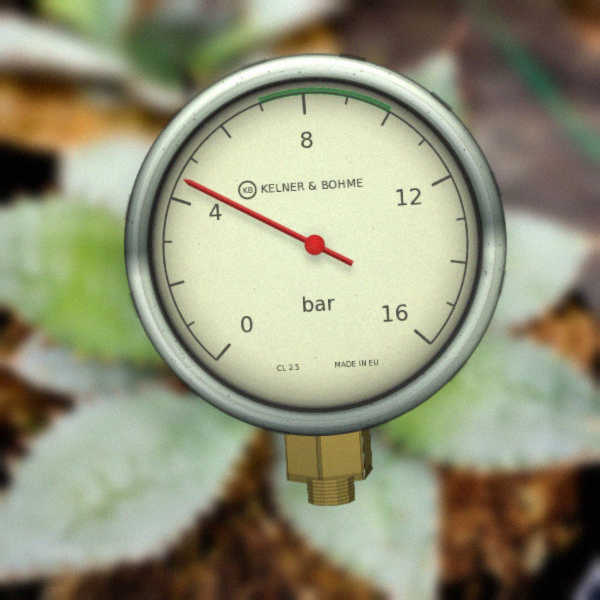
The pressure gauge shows 4.5bar
